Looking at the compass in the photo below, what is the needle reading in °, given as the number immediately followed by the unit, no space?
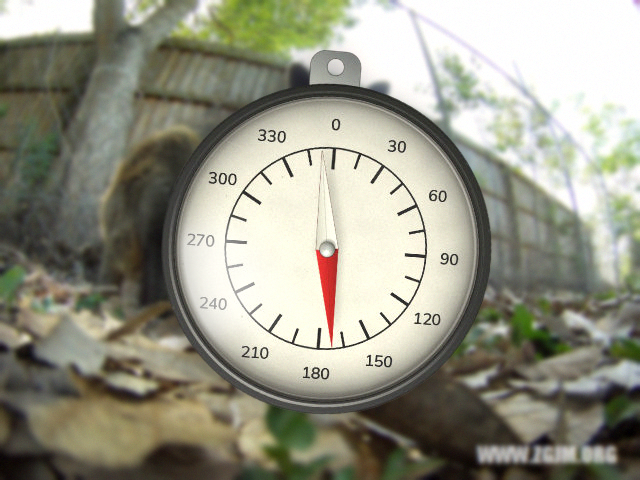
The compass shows 172.5°
